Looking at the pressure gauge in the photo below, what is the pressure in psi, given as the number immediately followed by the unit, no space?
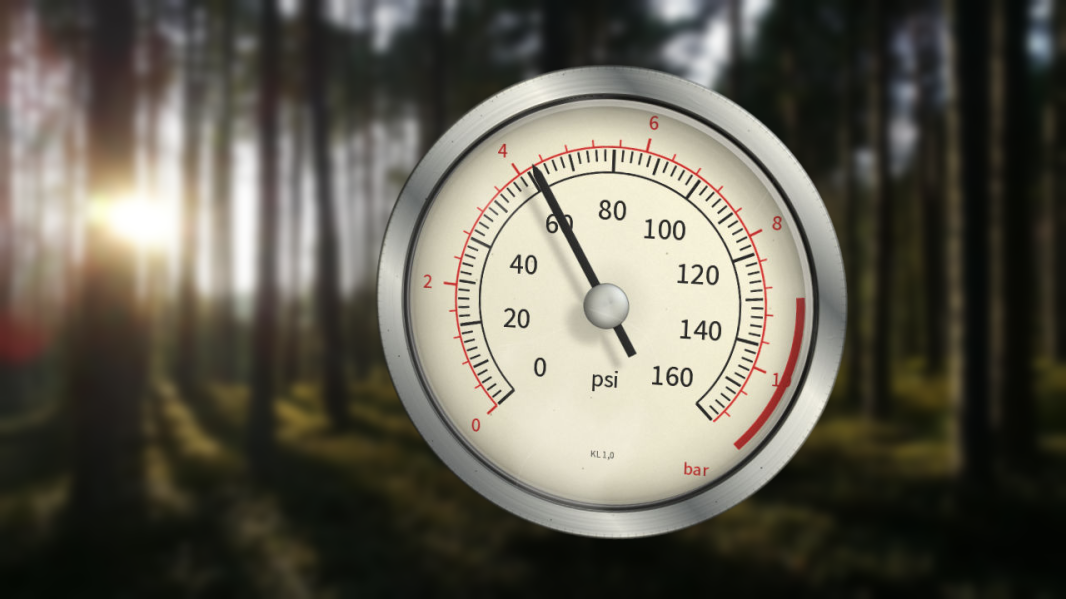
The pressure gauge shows 62psi
